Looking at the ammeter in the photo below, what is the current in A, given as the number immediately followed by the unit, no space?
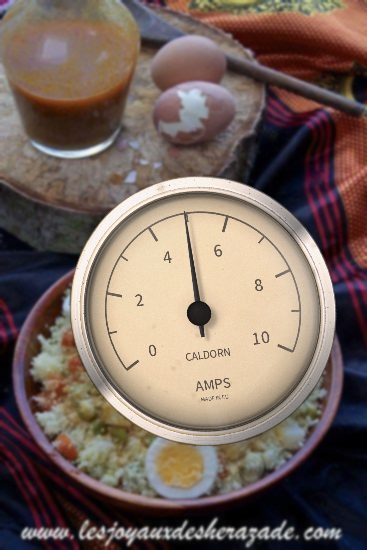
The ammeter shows 5A
